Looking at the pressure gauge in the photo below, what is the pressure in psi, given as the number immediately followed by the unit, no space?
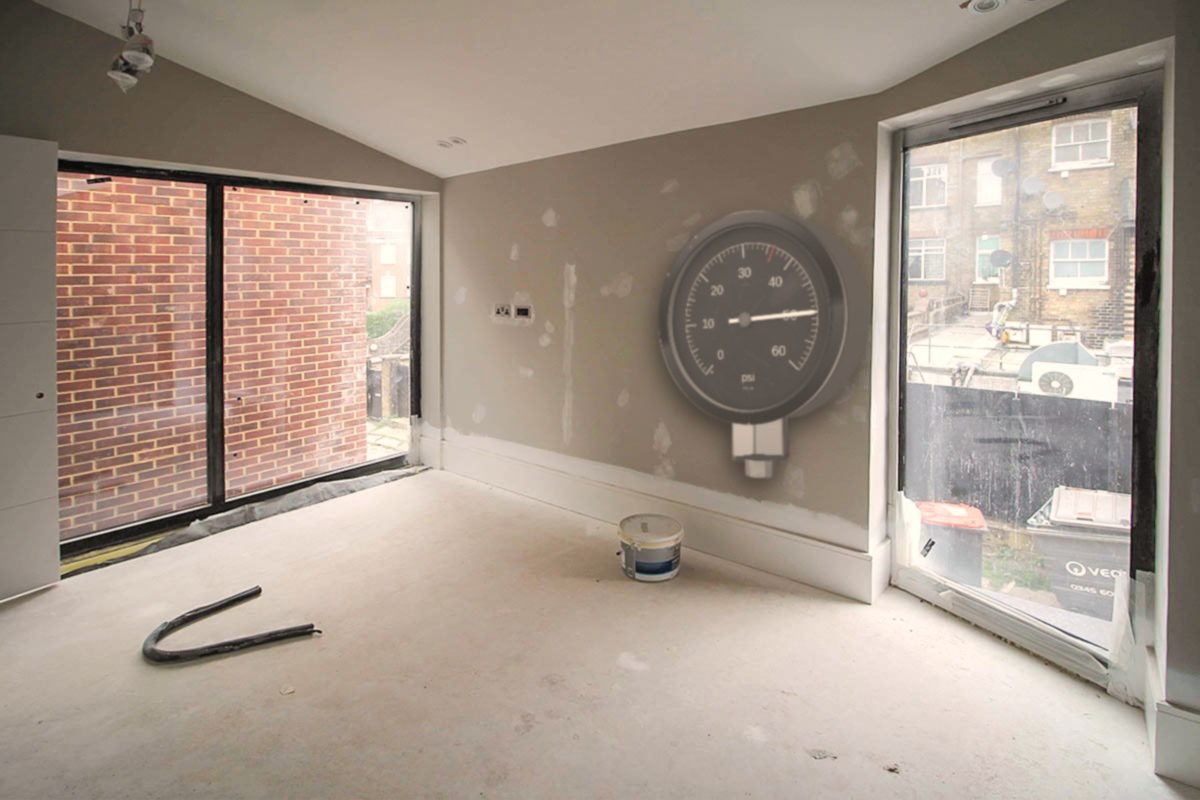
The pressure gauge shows 50psi
